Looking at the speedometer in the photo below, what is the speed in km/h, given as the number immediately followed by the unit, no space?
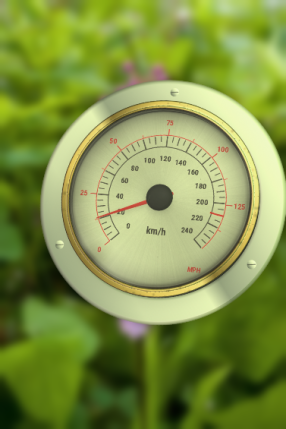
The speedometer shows 20km/h
